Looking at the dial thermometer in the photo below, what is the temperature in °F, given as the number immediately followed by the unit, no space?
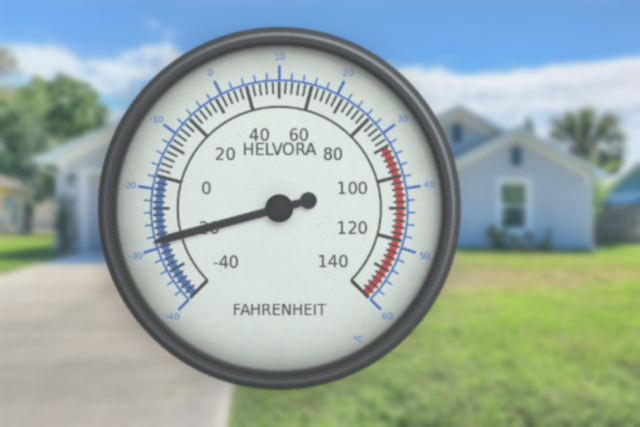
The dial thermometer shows -20°F
